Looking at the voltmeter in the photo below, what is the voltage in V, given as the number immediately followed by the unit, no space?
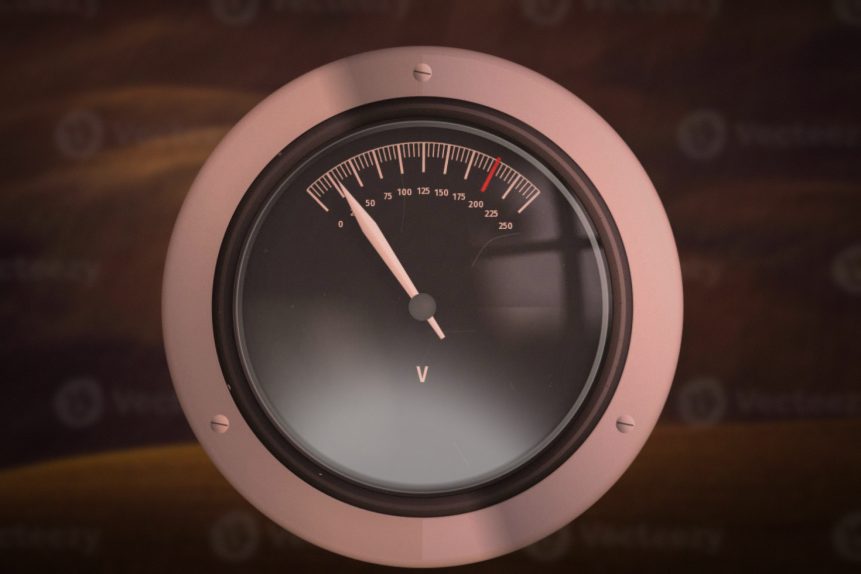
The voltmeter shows 30V
